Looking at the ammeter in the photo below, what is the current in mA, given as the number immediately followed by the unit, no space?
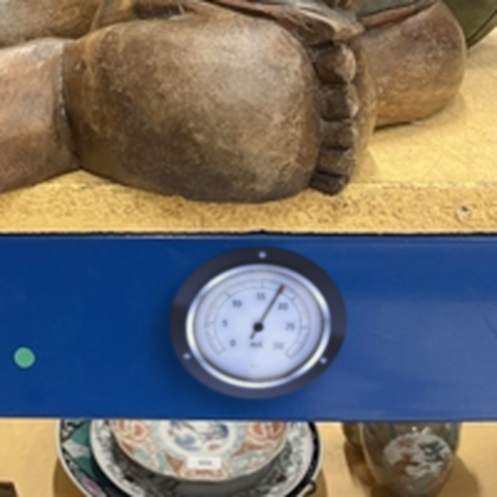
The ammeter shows 17.5mA
